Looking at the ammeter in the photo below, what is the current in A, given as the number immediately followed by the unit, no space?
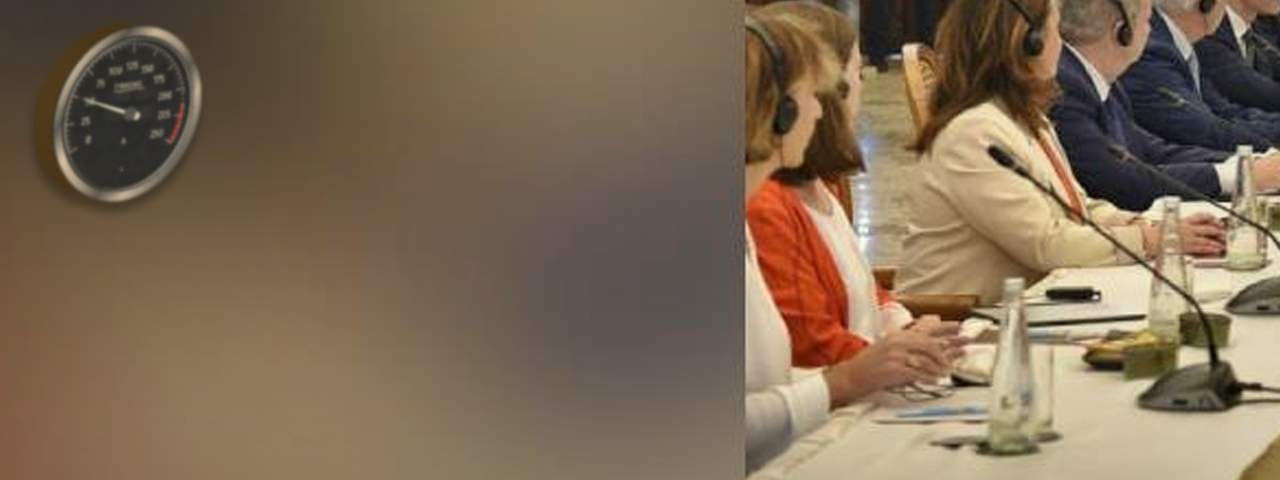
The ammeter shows 50A
